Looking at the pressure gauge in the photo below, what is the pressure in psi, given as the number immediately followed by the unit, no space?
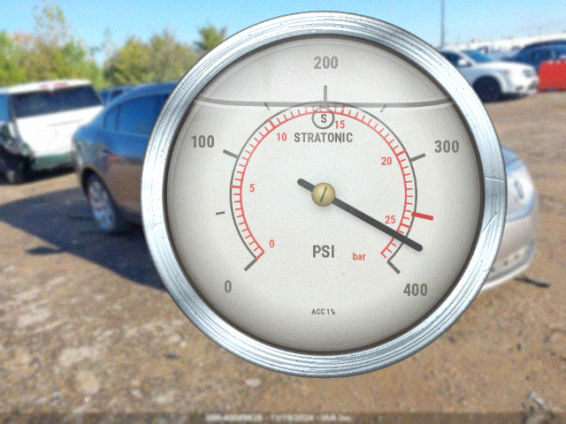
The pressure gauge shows 375psi
